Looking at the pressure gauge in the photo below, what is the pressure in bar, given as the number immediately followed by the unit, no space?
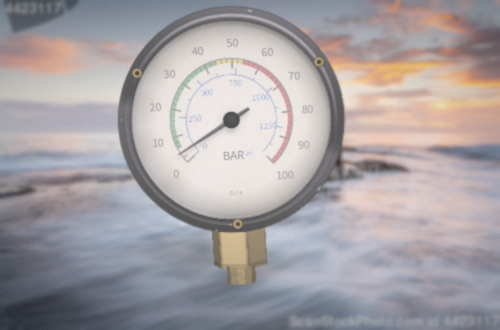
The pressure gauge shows 4bar
